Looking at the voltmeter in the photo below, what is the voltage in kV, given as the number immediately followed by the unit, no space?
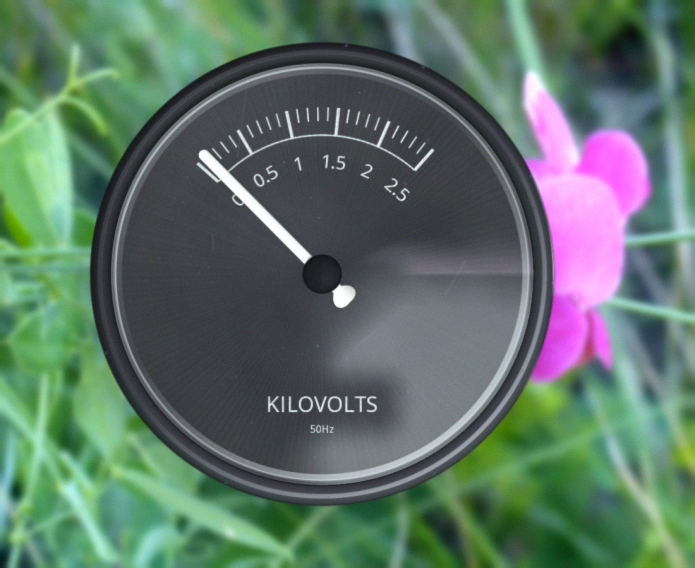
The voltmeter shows 0.1kV
